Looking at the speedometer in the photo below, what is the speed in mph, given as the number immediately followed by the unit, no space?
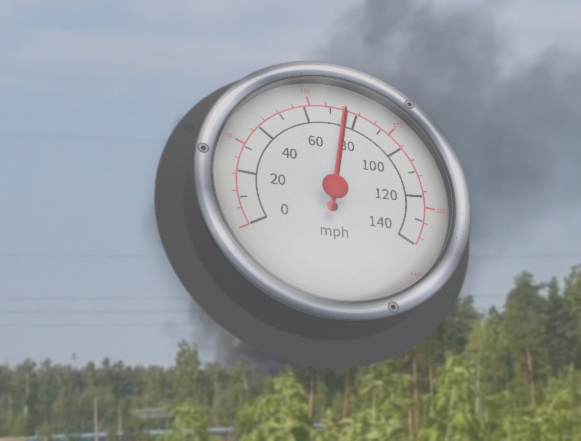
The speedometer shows 75mph
